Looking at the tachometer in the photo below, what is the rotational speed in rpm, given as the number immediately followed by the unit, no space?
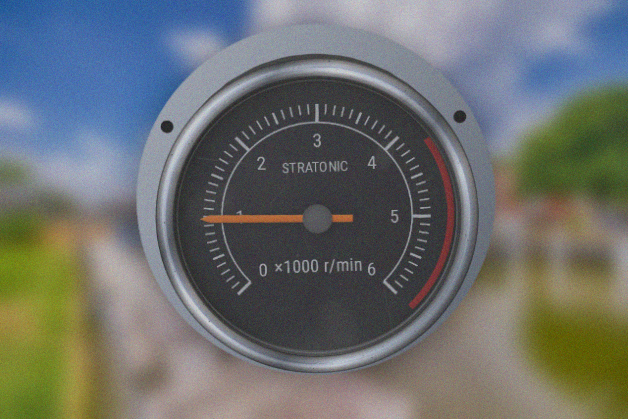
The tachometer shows 1000rpm
